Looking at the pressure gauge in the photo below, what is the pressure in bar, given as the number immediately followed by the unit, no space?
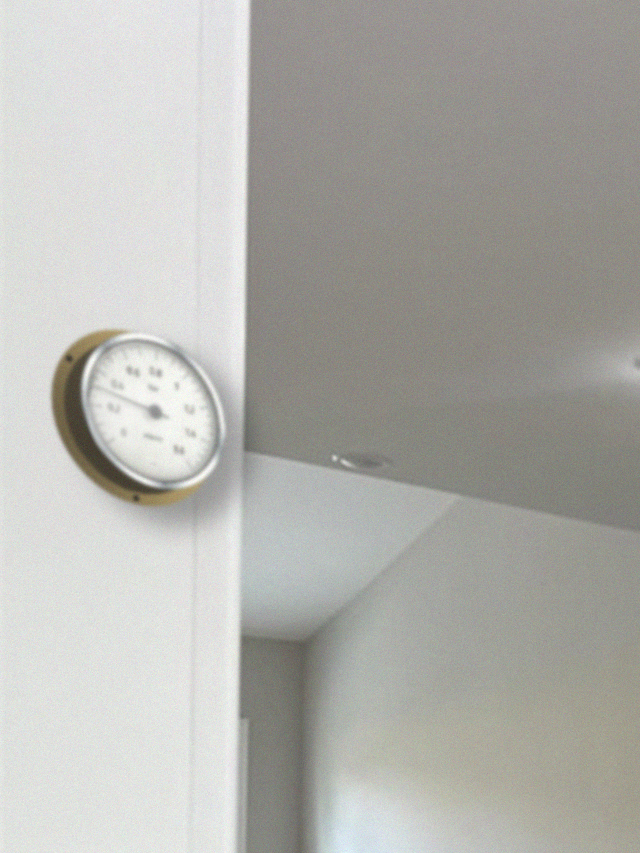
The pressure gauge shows 0.3bar
